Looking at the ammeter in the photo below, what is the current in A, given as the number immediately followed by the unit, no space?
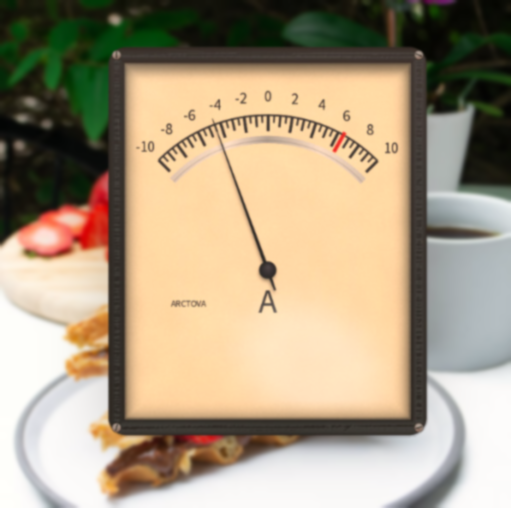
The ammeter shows -4.5A
